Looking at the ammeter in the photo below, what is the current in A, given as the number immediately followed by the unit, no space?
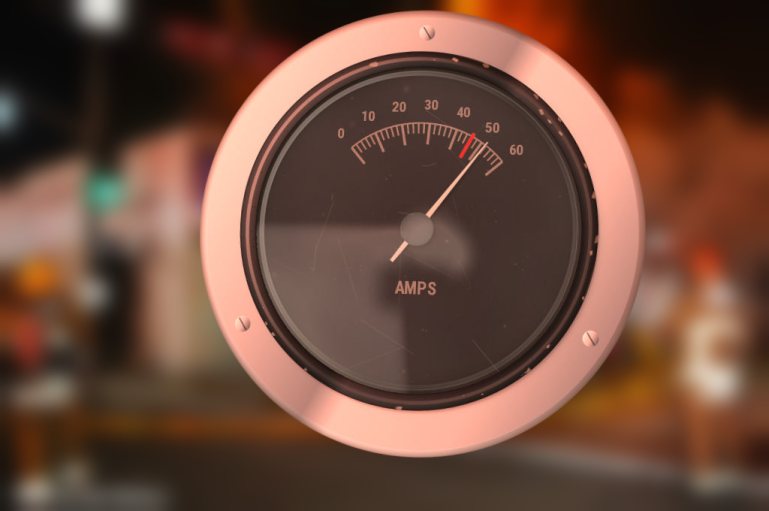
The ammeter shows 52A
